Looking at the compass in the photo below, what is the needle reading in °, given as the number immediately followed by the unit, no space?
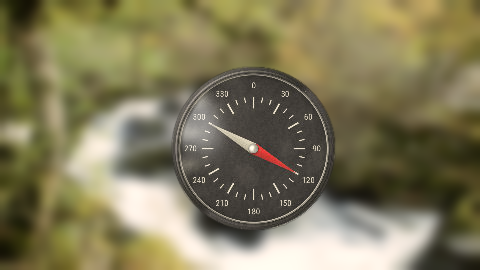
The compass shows 120°
